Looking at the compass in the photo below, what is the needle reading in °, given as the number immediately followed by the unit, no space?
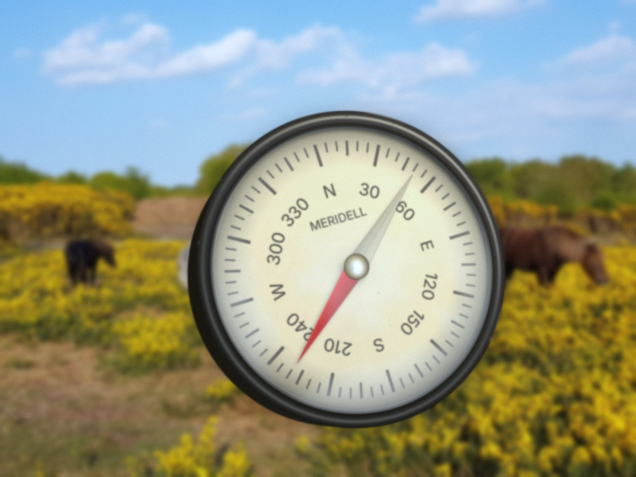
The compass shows 230°
